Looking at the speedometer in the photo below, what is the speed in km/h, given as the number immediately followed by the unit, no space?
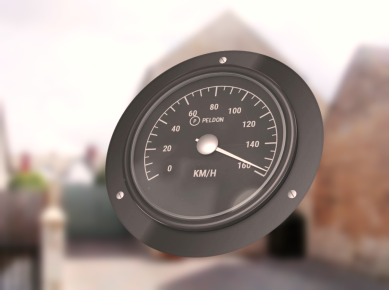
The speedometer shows 157.5km/h
